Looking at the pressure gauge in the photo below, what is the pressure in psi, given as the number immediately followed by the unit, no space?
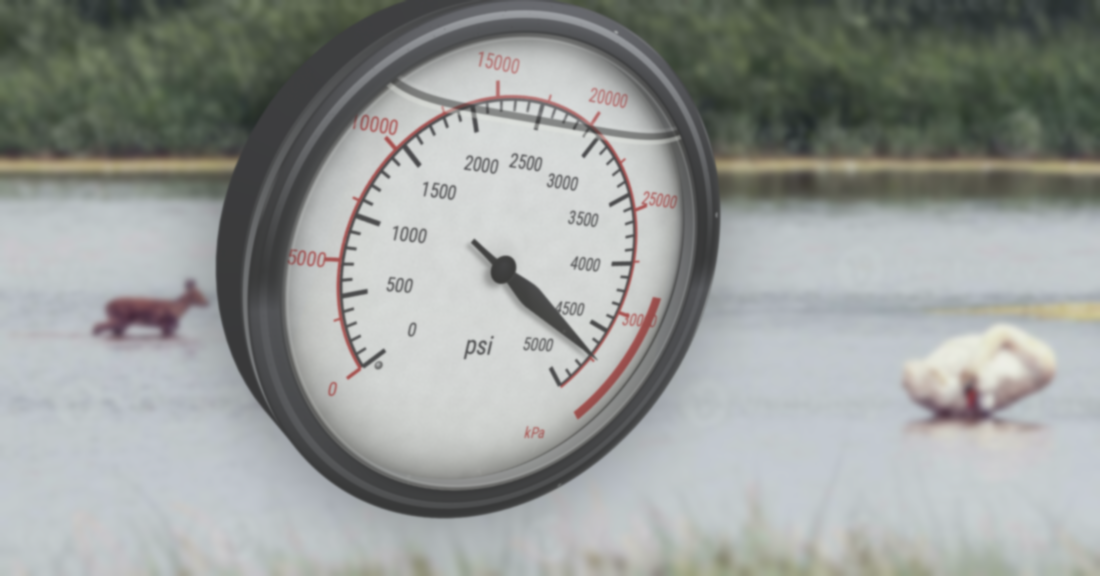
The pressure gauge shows 4700psi
